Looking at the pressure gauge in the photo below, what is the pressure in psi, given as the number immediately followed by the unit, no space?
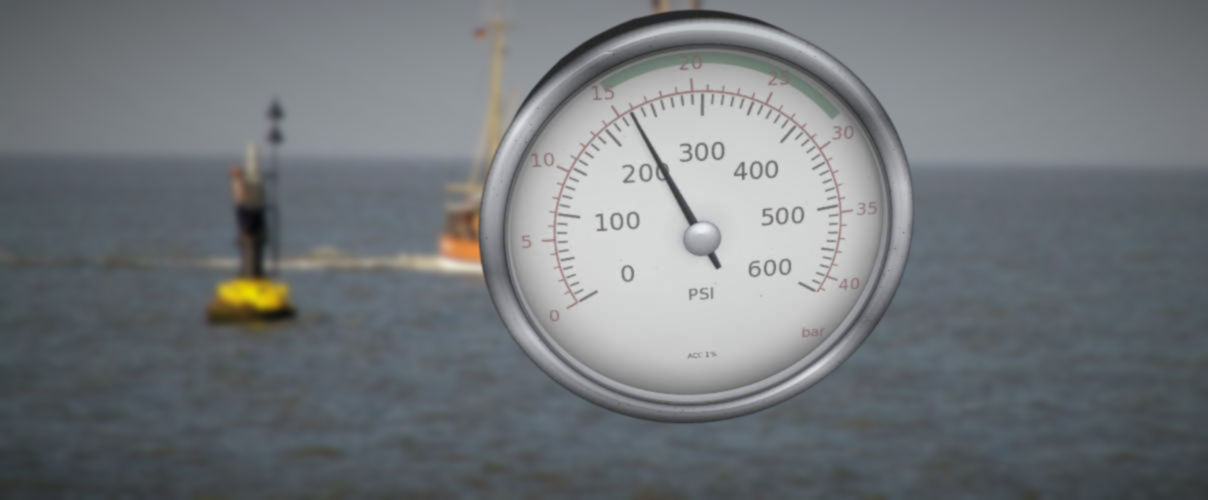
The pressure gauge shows 230psi
